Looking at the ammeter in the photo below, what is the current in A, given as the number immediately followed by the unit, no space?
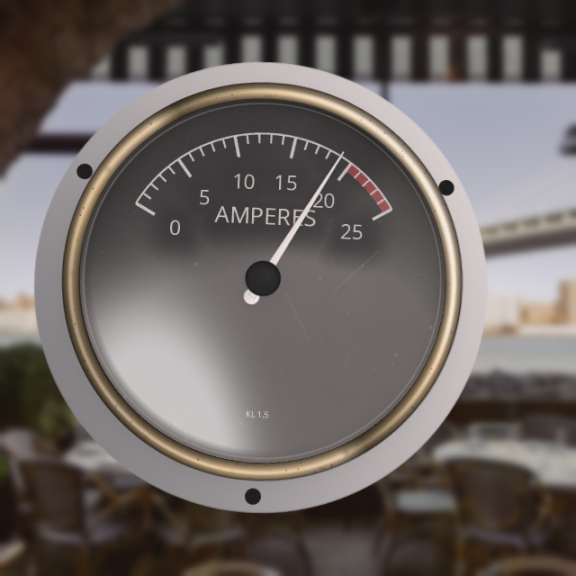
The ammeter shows 19A
